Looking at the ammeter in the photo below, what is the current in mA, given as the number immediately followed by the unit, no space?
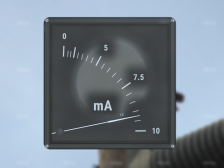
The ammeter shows 9.25mA
